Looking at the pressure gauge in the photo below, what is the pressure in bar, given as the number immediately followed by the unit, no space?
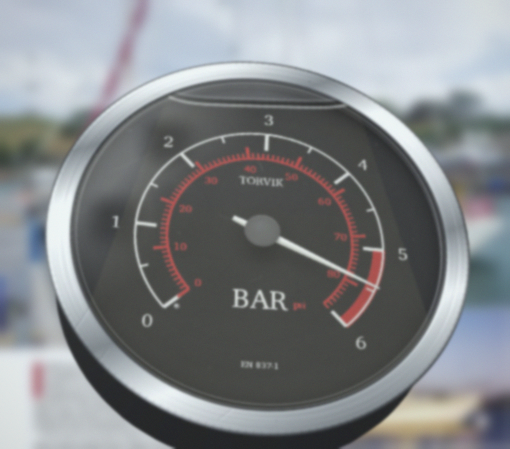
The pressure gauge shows 5.5bar
